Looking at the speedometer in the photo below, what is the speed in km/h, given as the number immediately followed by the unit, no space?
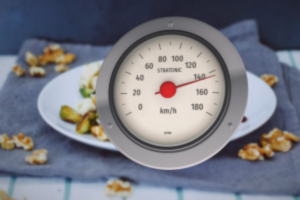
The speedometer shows 145km/h
